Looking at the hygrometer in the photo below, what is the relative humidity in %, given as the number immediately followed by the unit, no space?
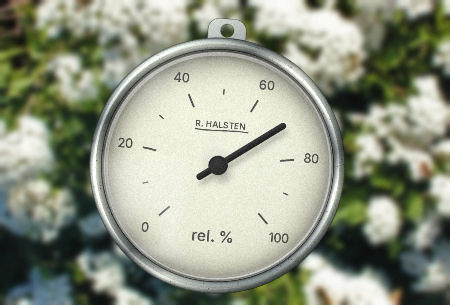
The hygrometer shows 70%
